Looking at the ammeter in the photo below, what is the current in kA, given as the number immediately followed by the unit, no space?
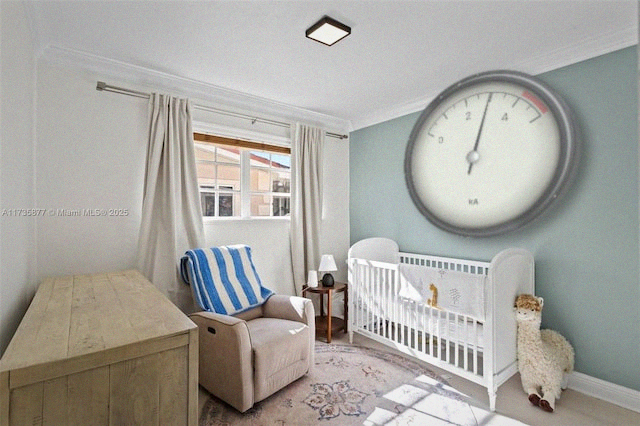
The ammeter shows 3kA
